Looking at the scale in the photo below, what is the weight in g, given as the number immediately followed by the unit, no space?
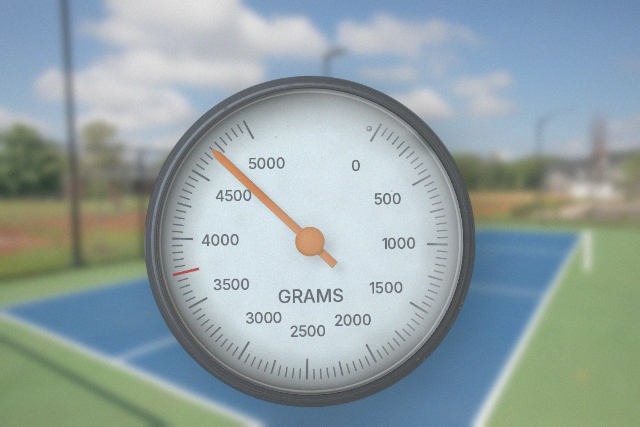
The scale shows 4700g
